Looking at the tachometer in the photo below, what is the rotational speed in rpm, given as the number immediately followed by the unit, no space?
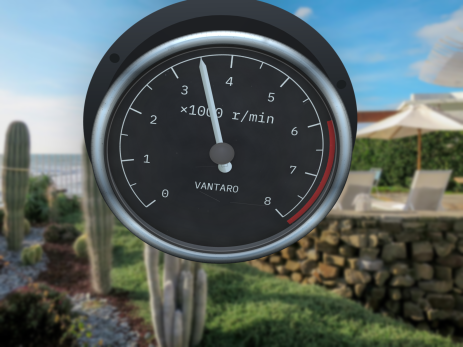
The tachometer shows 3500rpm
